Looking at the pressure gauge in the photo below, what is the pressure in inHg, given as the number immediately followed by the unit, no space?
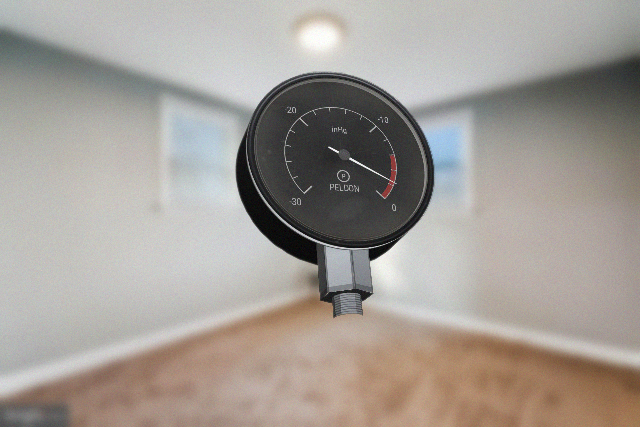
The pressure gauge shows -2inHg
